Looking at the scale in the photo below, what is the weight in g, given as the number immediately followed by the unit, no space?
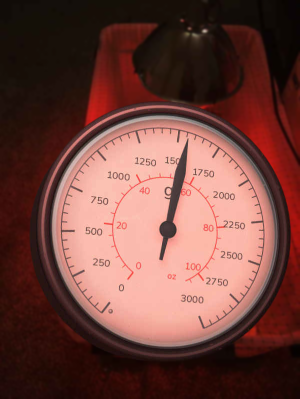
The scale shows 1550g
